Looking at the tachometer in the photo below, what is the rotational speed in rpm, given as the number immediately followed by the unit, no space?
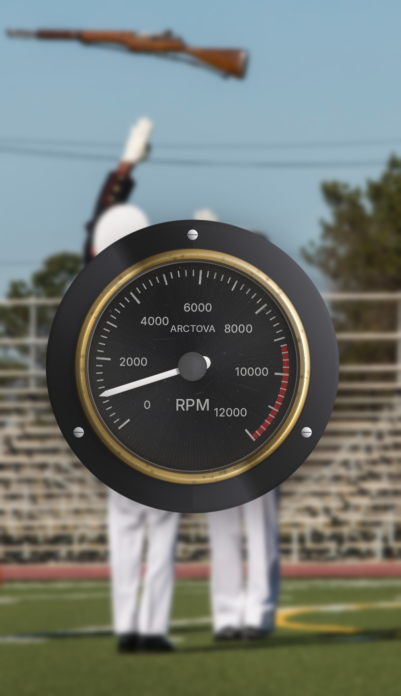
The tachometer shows 1000rpm
